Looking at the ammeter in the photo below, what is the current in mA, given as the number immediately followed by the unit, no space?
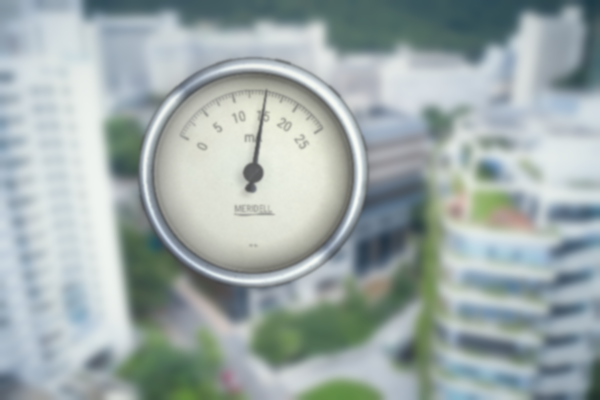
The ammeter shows 15mA
